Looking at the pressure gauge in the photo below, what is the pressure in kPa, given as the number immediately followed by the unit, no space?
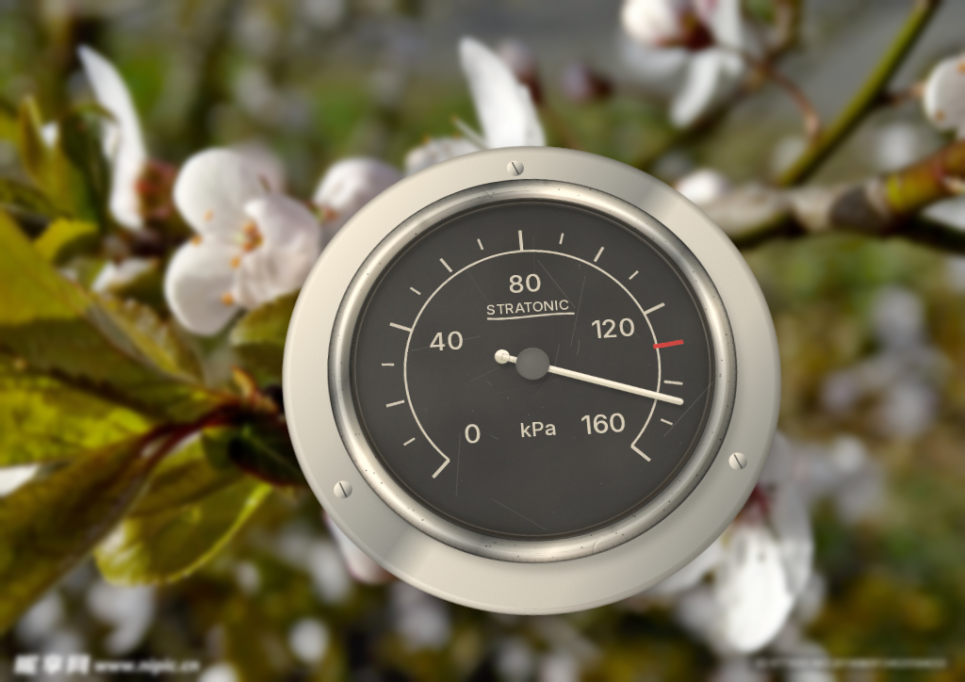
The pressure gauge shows 145kPa
